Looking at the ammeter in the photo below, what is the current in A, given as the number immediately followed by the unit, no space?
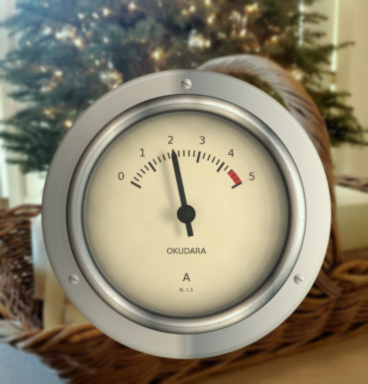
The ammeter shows 2A
